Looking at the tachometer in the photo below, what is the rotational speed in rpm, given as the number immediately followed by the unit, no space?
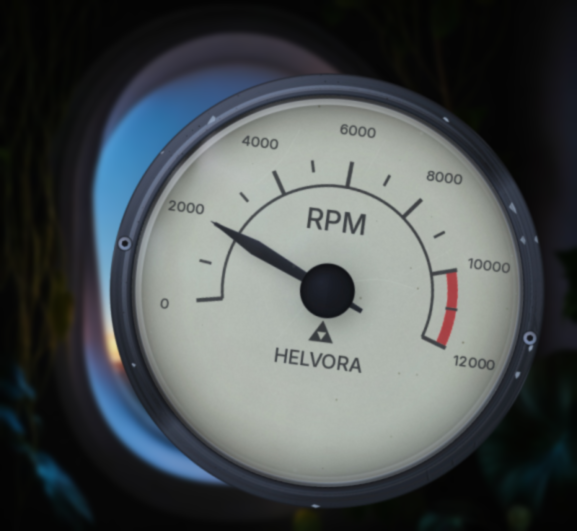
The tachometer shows 2000rpm
